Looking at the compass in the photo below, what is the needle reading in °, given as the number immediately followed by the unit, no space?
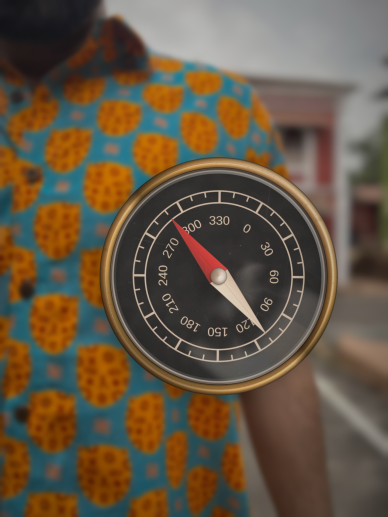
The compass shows 290°
